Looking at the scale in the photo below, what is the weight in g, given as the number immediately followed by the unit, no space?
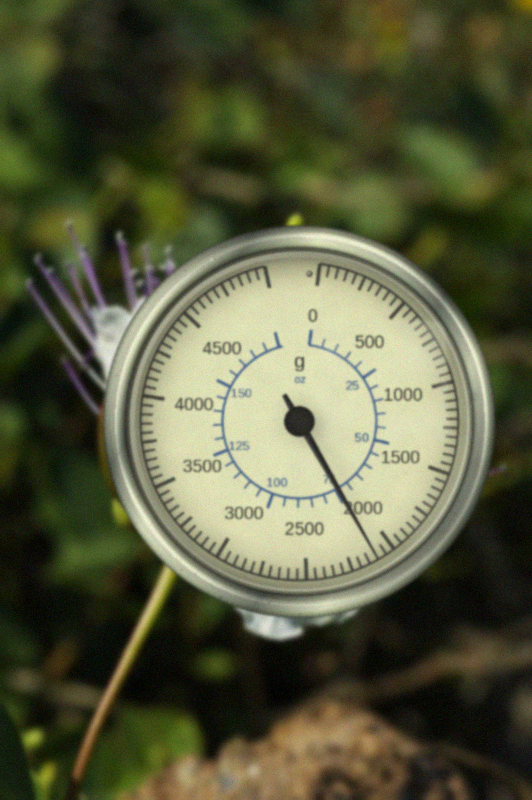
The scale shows 2100g
